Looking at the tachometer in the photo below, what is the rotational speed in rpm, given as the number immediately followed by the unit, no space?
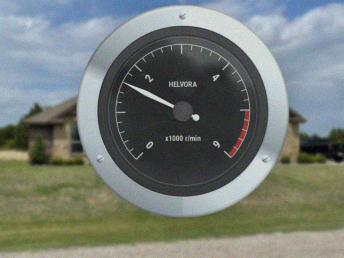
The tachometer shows 1600rpm
